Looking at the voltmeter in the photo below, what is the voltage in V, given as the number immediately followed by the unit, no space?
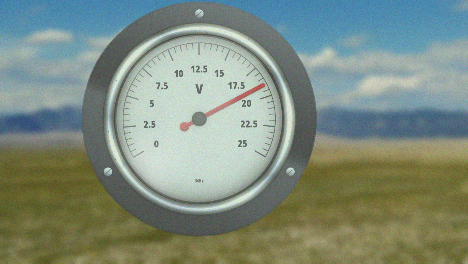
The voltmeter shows 19V
